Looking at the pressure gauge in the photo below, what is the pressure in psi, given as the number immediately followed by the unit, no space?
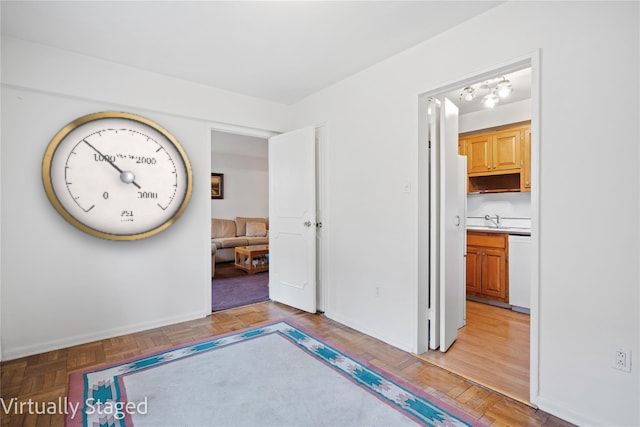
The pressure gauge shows 1000psi
